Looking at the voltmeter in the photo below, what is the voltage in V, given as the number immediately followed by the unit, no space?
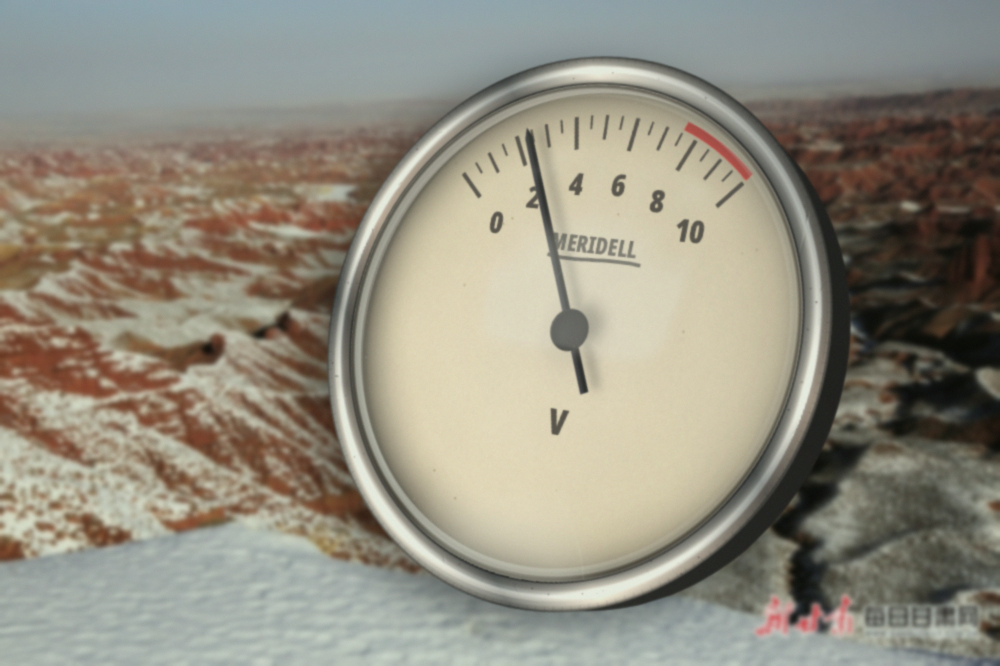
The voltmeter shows 2.5V
